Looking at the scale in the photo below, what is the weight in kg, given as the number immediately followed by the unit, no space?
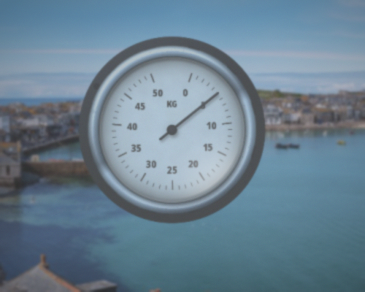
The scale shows 5kg
